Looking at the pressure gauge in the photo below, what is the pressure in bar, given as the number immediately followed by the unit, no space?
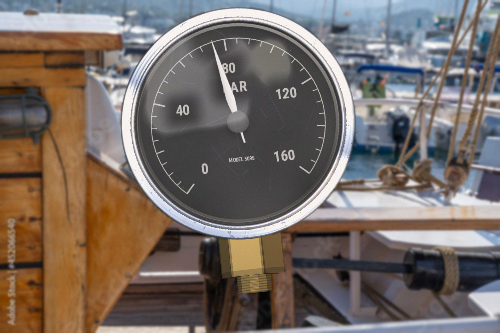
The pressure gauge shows 75bar
